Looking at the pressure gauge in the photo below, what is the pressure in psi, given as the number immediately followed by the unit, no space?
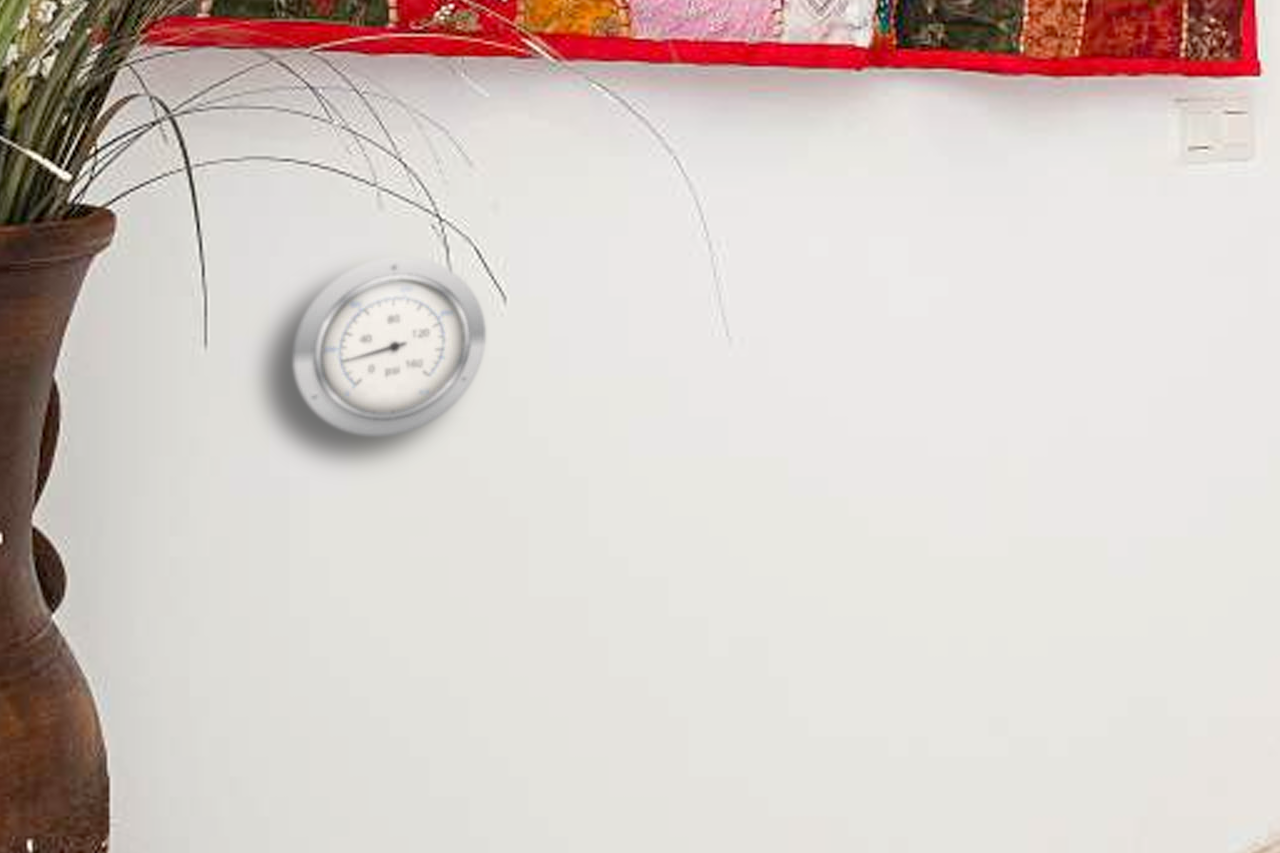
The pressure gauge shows 20psi
